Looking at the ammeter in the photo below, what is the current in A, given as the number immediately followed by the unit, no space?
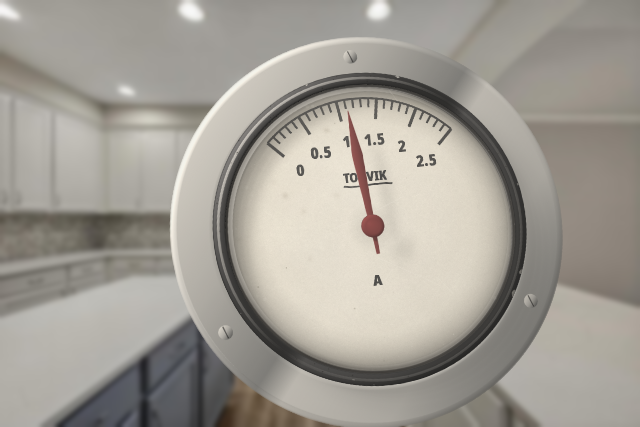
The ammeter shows 1.1A
